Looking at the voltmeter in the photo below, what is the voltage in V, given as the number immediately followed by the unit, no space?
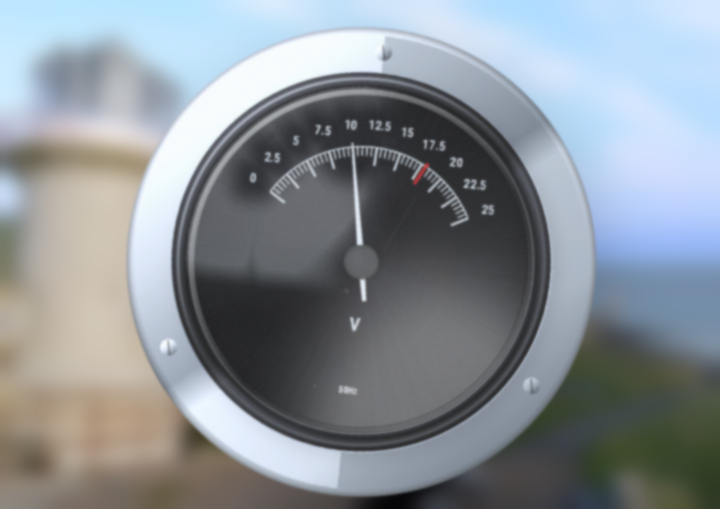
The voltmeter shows 10V
